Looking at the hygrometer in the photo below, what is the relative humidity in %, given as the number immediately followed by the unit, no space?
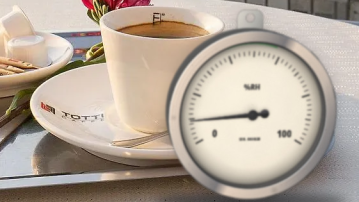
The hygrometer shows 10%
